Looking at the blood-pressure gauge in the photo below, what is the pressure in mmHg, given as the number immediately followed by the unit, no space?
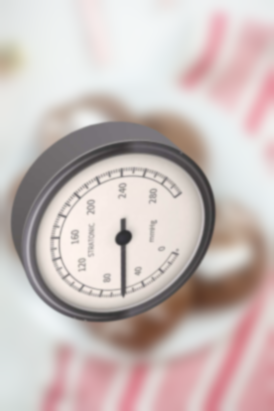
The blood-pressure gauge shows 60mmHg
